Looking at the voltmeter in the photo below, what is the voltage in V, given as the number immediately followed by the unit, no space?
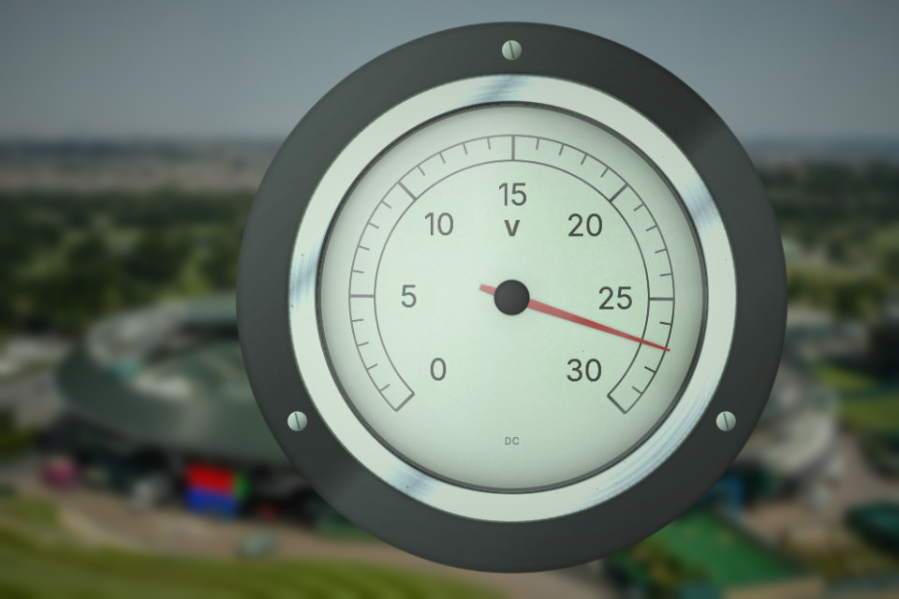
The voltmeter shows 27V
